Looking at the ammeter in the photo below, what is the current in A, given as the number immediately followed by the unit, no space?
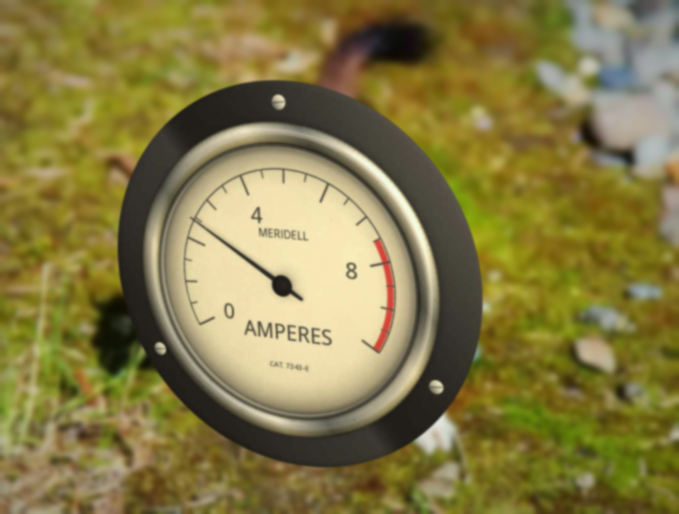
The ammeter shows 2.5A
